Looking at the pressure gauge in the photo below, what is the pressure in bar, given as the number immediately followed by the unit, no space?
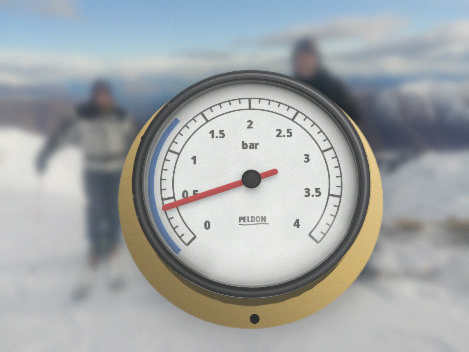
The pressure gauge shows 0.4bar
